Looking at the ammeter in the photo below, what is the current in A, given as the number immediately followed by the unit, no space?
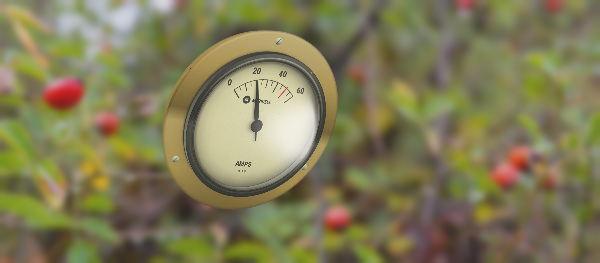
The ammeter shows 20A
